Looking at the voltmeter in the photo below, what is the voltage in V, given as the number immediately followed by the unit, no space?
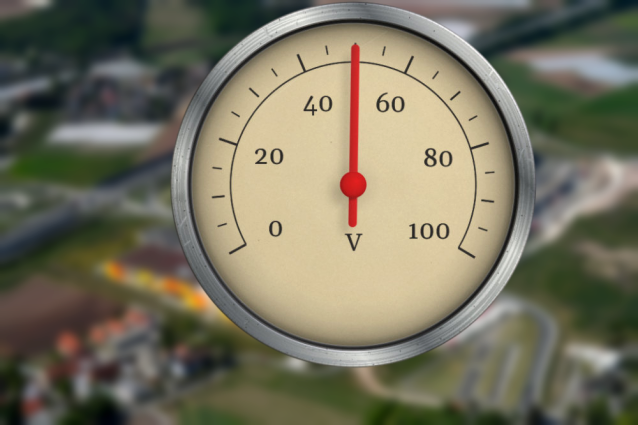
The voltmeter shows 50V
